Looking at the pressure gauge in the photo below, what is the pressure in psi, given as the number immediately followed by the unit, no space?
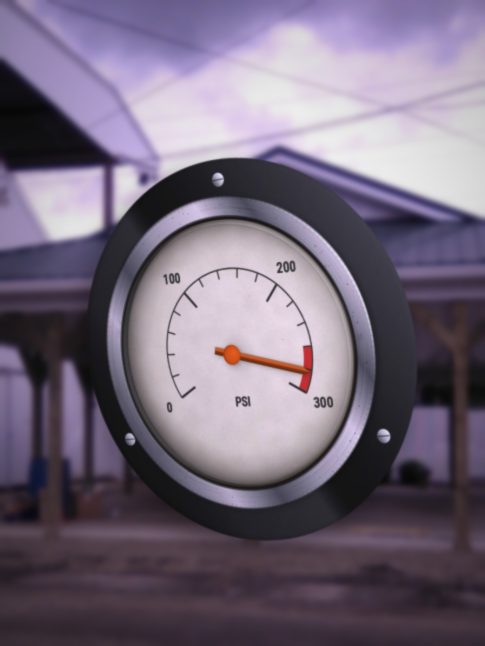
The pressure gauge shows 280psi
